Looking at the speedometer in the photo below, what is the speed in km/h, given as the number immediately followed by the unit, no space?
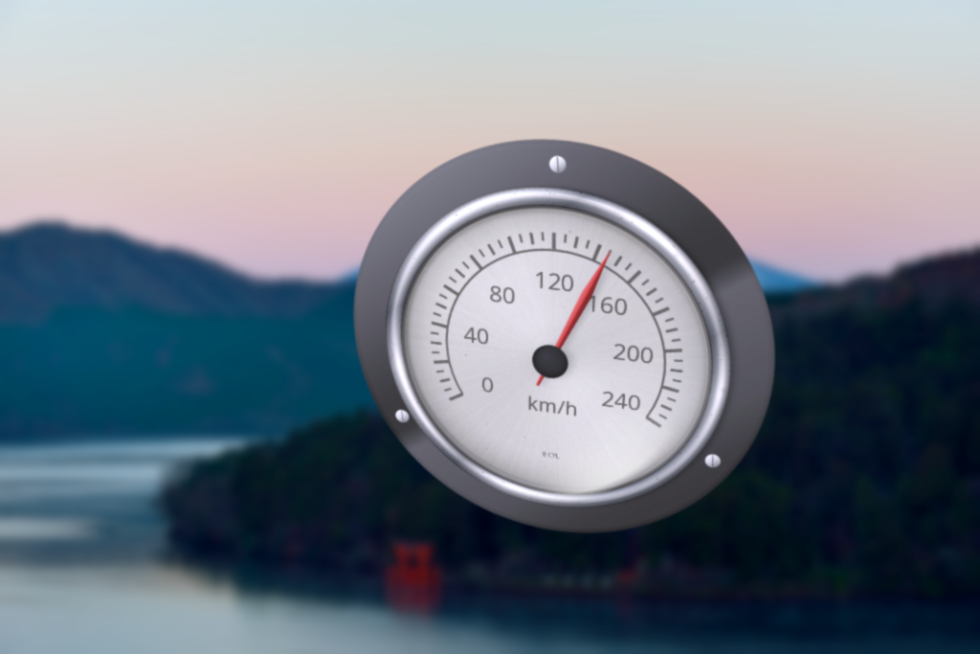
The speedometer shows 145km/h
